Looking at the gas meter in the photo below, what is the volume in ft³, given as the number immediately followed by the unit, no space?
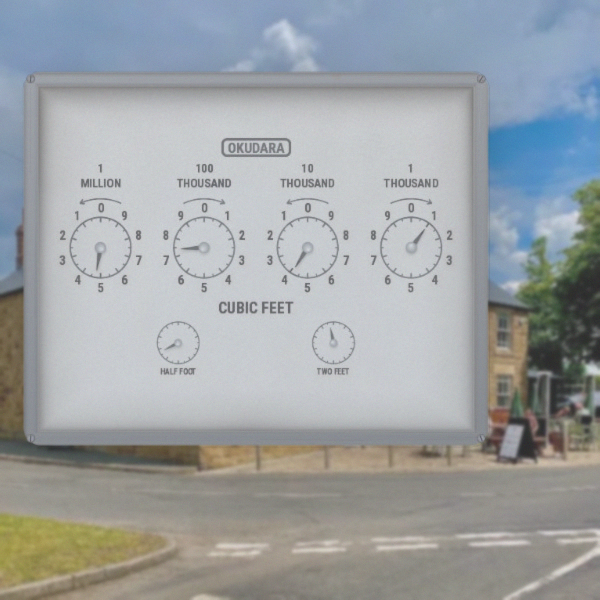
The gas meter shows 474100ft³
